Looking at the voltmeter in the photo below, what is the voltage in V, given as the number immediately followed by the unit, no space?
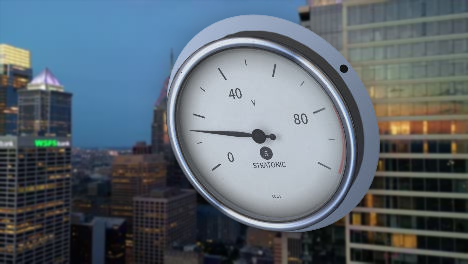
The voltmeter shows 15V
